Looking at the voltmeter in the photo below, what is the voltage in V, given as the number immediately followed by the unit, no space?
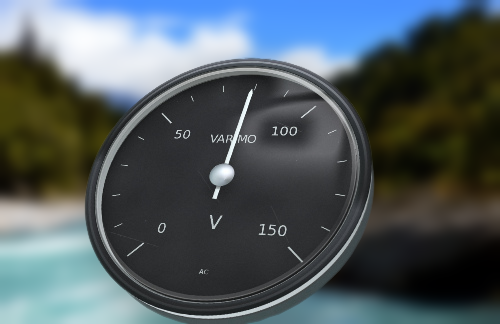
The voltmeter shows 80V
